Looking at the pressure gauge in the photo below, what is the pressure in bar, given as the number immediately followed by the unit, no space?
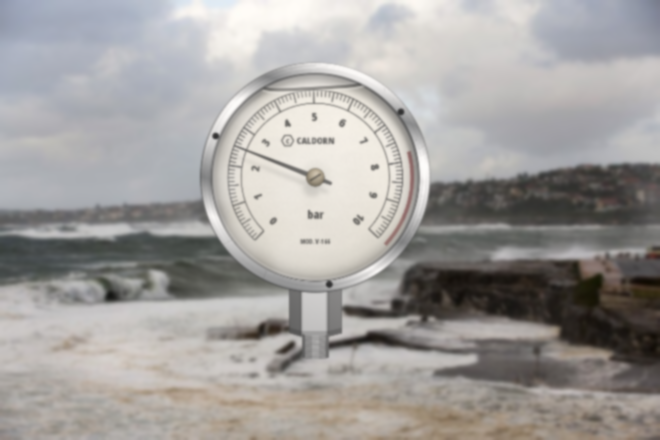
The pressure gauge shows 2.5bar
